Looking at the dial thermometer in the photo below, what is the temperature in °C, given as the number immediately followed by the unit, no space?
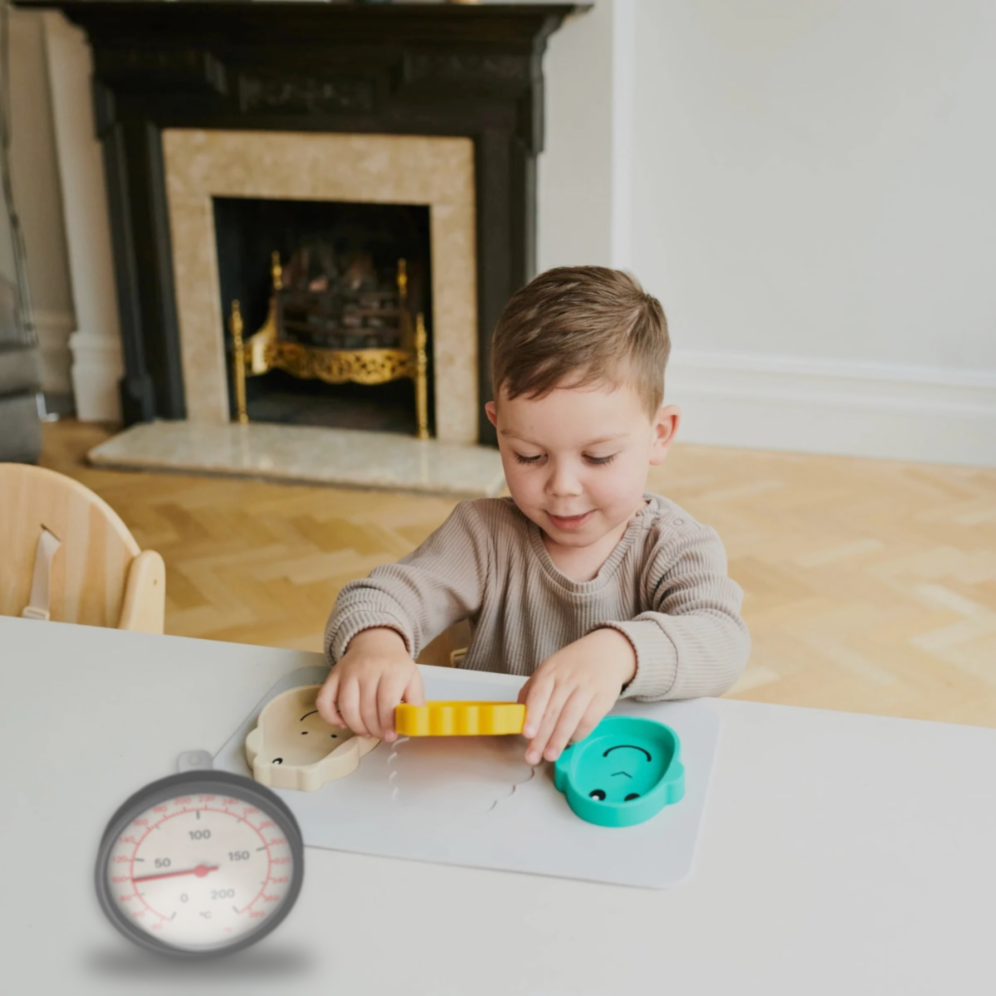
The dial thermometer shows 37.5°C
